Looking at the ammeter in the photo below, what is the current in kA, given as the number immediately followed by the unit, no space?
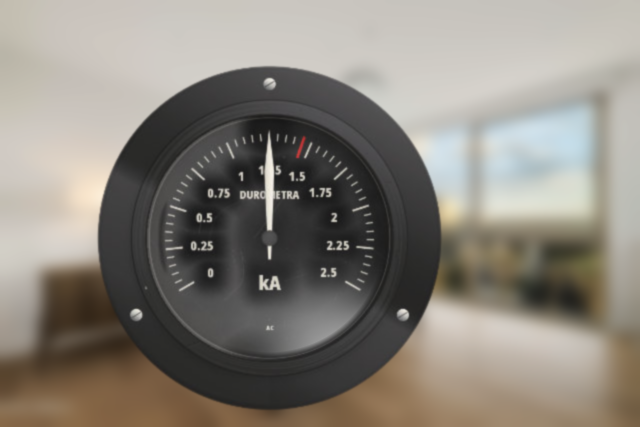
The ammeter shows 1.25kA
